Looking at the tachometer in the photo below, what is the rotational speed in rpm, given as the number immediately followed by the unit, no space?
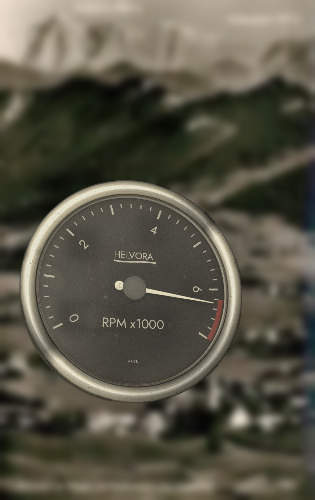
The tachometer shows 6300rpm
